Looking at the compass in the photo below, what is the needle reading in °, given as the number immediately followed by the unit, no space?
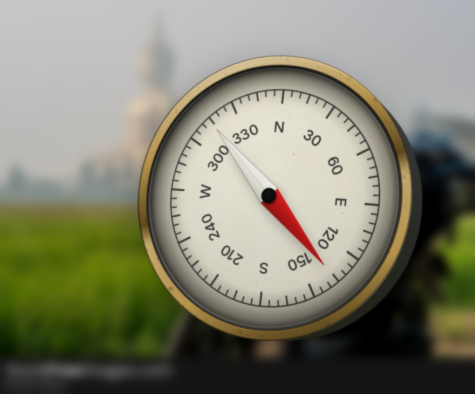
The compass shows 135°
